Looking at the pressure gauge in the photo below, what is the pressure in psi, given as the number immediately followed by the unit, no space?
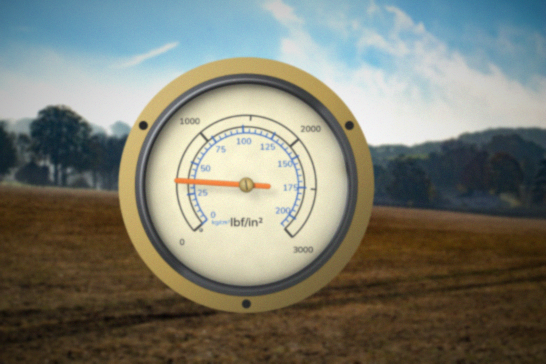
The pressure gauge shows 500psi
